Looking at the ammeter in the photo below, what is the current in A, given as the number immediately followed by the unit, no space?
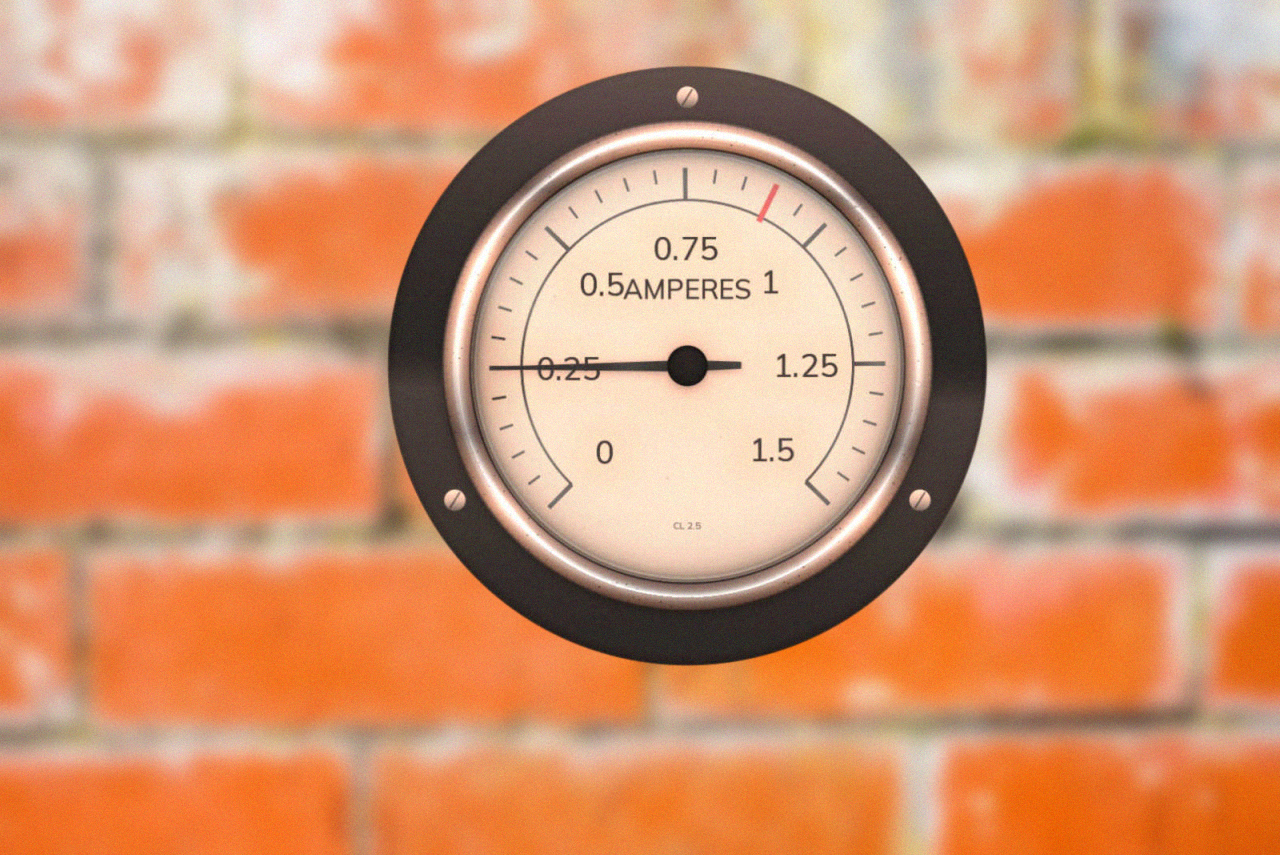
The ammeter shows 0.25A
